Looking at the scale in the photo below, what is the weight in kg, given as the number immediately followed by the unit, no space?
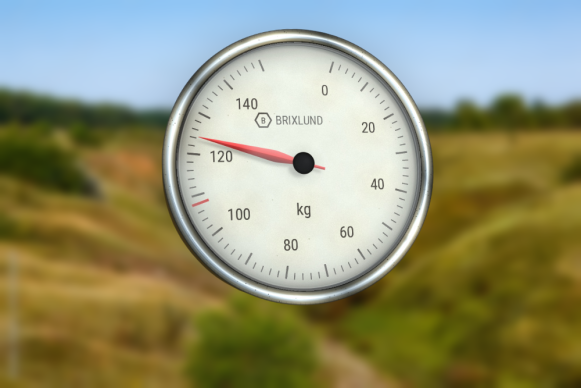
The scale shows 124kg
